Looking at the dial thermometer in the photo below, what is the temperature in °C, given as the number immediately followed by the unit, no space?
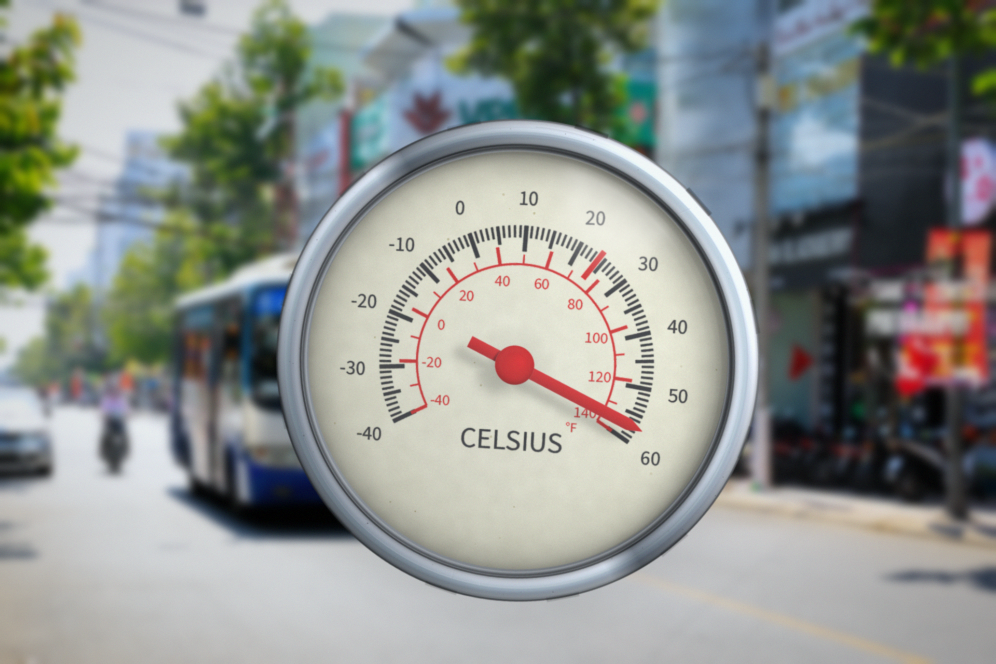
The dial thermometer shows 57°C
